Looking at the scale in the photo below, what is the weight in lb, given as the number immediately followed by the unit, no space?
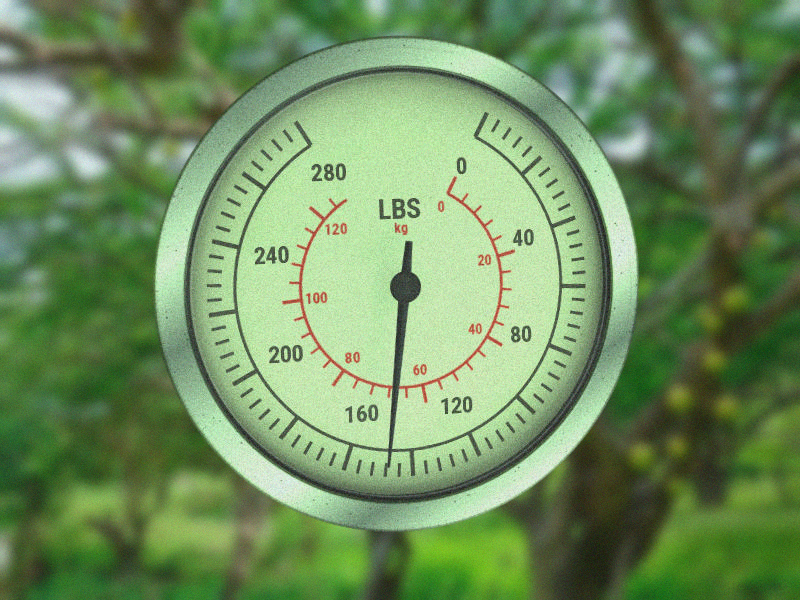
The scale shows 148lb
